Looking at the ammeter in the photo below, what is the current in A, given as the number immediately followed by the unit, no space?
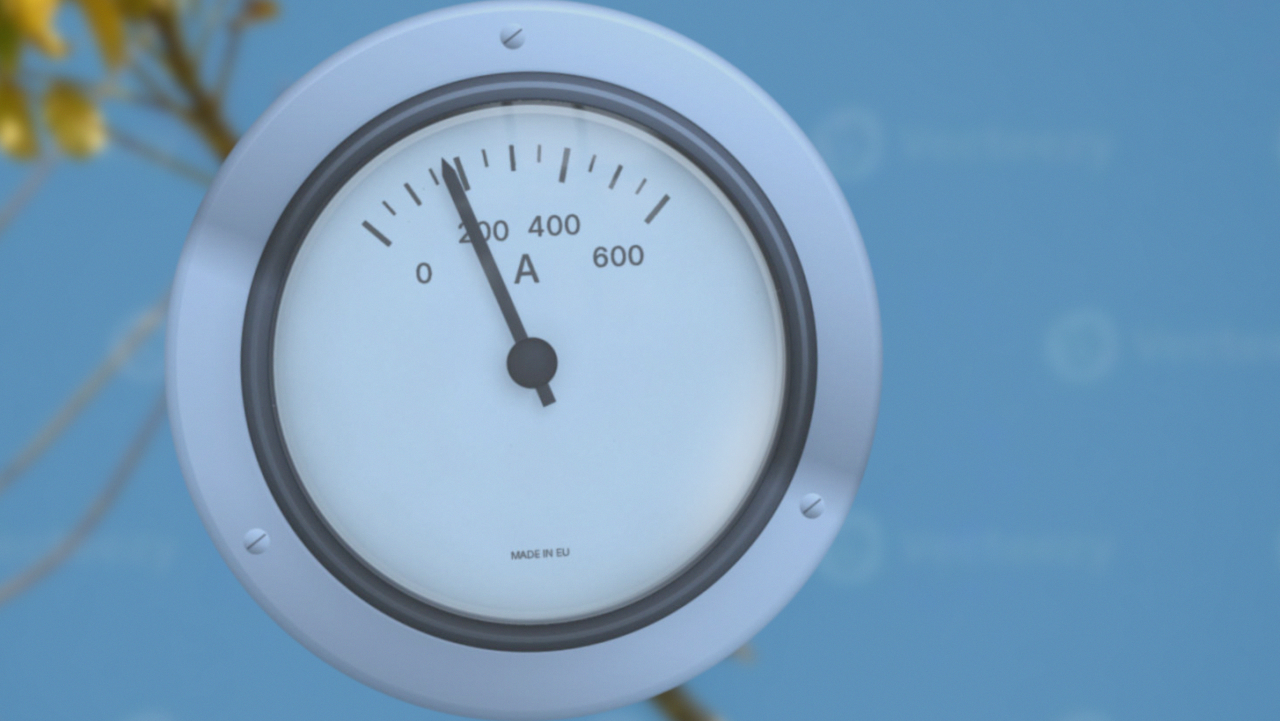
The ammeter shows 175A
